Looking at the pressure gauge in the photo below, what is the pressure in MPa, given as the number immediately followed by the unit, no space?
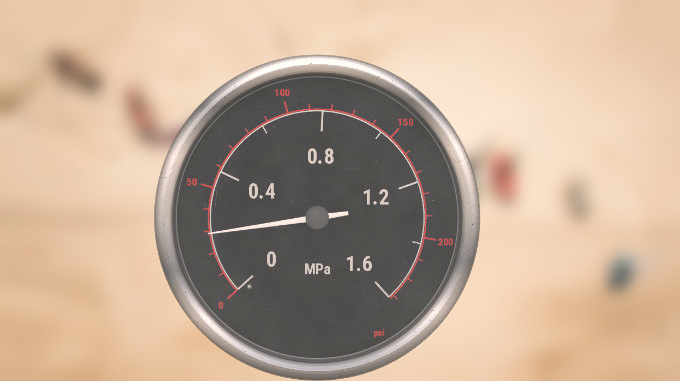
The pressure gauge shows 0.2MPa
